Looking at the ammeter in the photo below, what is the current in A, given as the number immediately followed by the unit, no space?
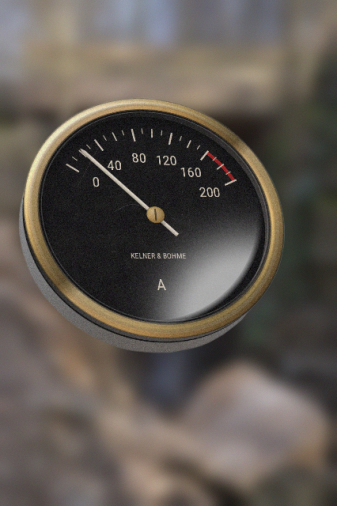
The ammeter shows 20A
